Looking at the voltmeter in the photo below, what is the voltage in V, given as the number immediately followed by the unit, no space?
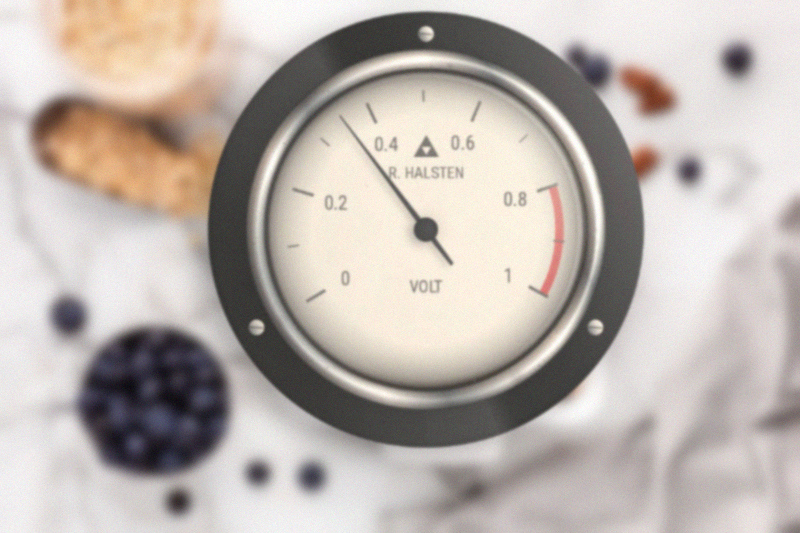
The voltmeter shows 0.35V
